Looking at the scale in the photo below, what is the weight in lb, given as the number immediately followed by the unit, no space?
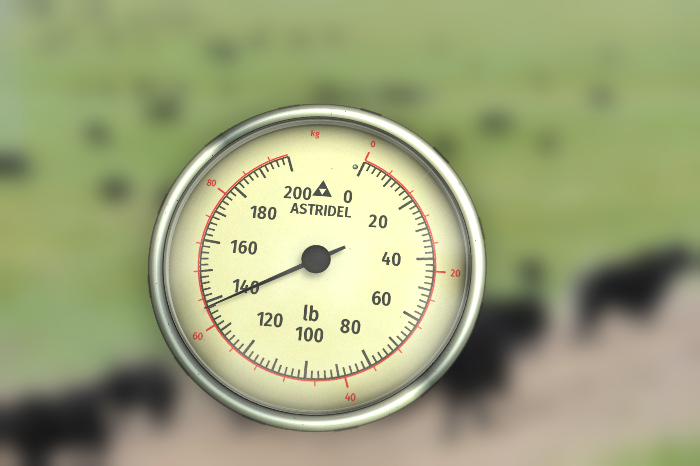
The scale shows 138lb
